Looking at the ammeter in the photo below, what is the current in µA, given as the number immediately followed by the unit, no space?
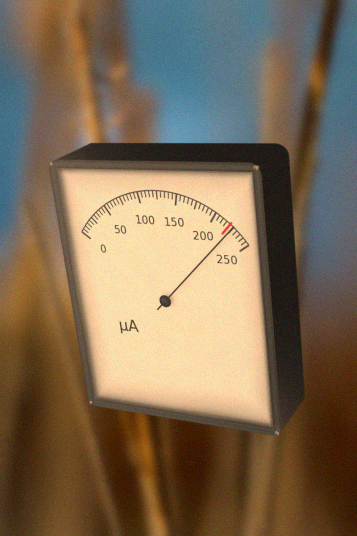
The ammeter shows 225µA
